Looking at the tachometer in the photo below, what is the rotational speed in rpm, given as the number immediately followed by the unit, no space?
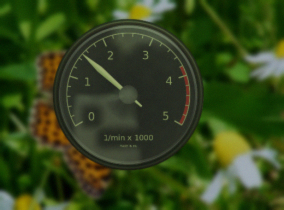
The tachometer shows 1500rpm
